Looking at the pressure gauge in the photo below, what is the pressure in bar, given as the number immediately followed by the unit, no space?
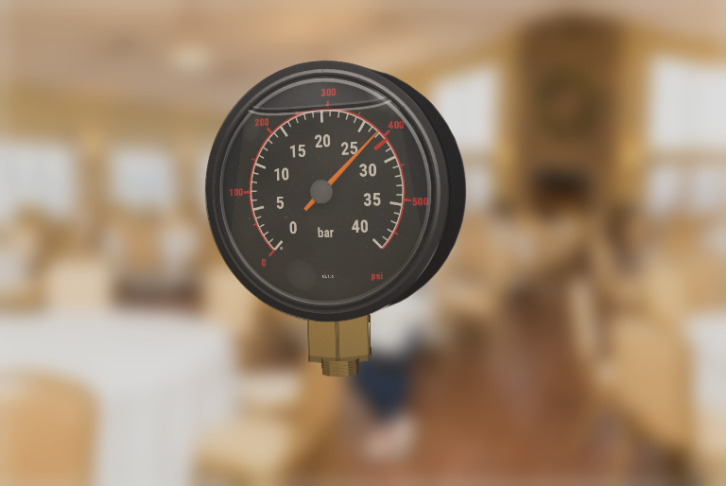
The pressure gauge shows 27bar
